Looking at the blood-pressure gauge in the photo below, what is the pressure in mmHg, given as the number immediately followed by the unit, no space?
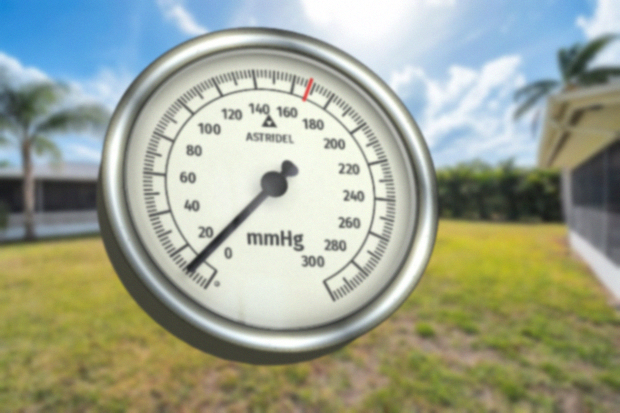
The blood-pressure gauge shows 10mmHg
